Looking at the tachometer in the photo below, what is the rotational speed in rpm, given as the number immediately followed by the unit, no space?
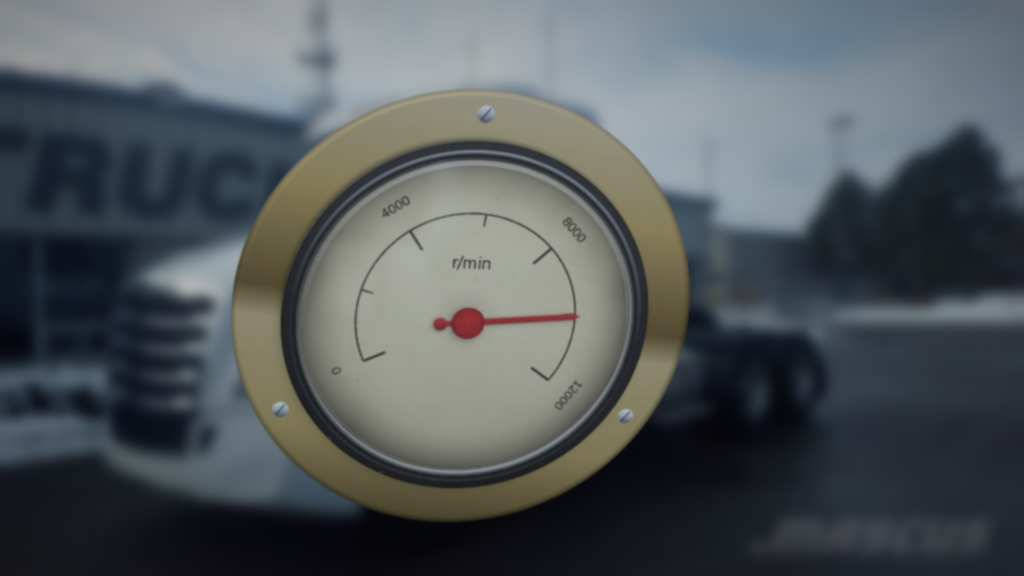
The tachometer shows 10000rpm
